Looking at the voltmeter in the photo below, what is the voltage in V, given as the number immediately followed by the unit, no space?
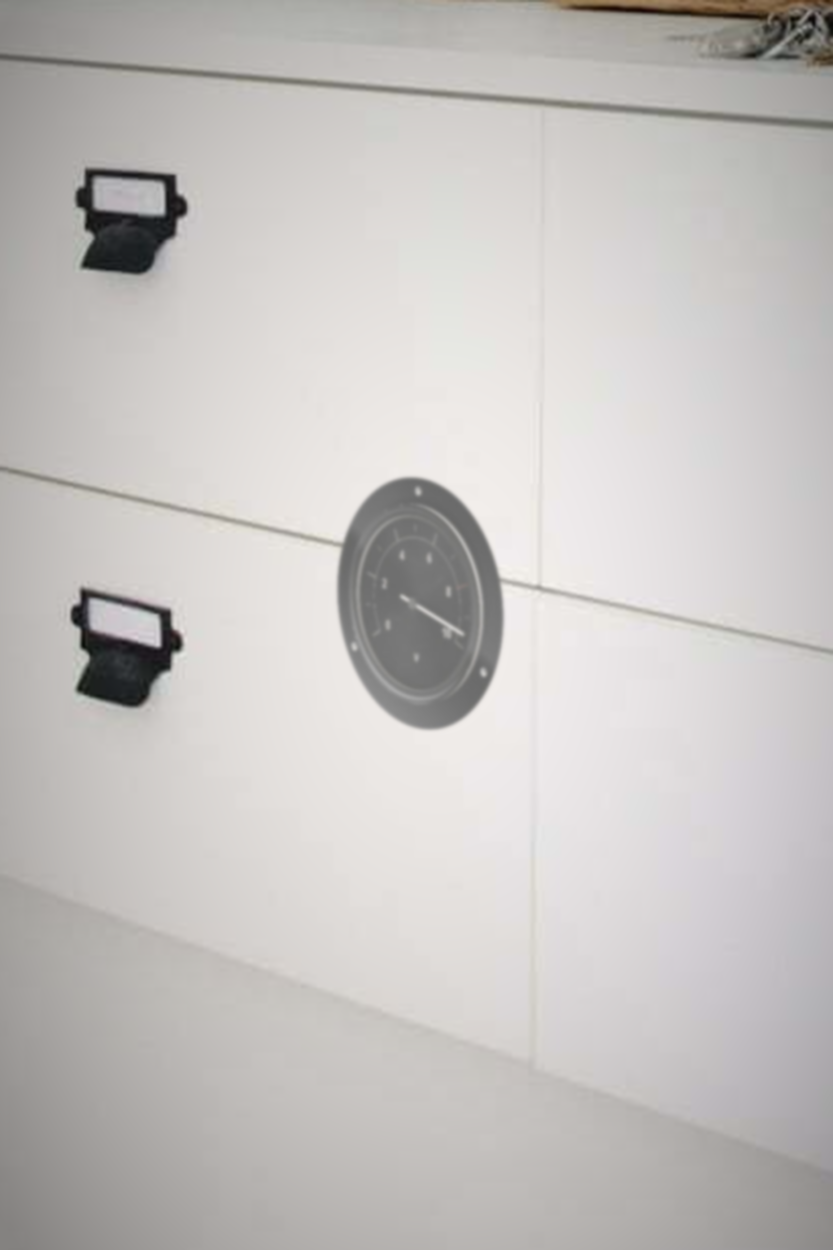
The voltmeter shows 9.5V
